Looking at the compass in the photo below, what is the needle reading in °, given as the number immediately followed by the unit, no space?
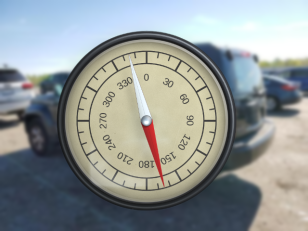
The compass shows 165°
